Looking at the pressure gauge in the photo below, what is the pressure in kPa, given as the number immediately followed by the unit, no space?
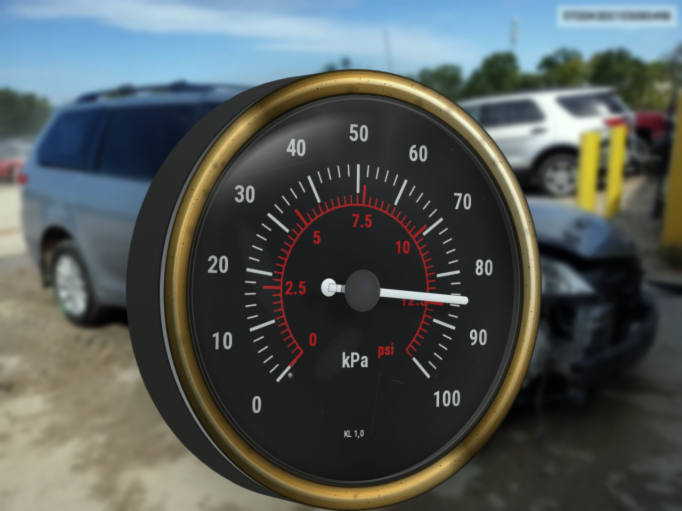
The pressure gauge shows 85kPa
